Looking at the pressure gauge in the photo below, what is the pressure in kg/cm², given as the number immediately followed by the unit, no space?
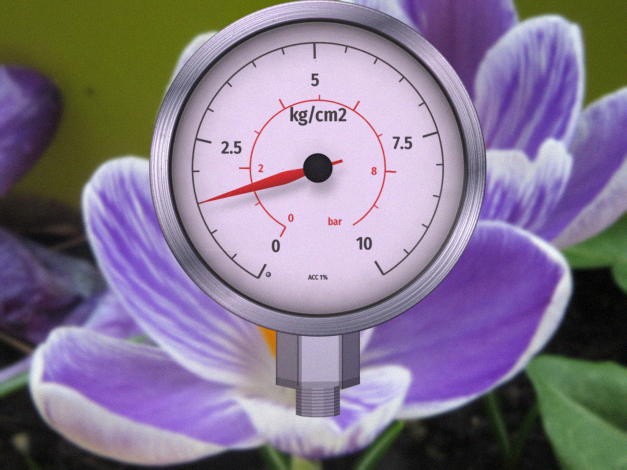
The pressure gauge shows 1.5kg/cm²
